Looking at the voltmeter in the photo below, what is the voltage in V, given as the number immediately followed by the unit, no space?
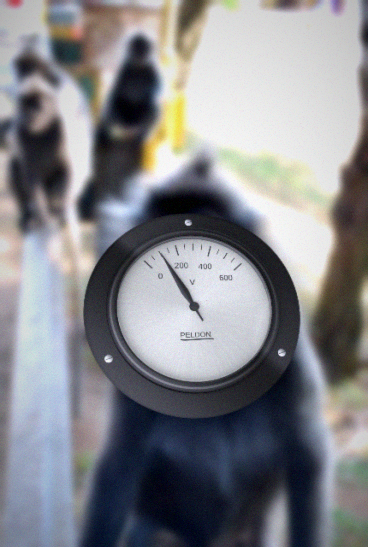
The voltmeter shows 100V
